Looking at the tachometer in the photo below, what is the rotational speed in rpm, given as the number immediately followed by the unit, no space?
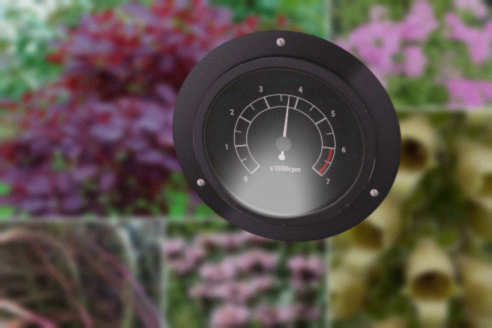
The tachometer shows 3750rpm
